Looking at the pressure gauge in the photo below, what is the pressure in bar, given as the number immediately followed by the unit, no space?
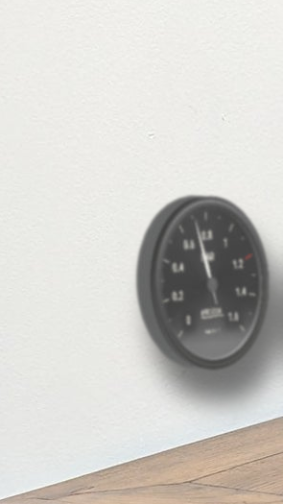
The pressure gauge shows 0.7bar
